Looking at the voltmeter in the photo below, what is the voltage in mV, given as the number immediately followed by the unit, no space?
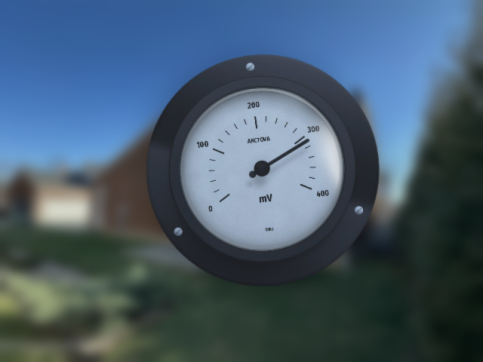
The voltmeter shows 310mV
